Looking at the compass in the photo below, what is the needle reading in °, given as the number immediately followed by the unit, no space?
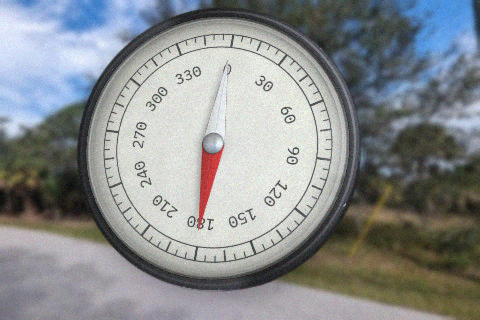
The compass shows 180°
